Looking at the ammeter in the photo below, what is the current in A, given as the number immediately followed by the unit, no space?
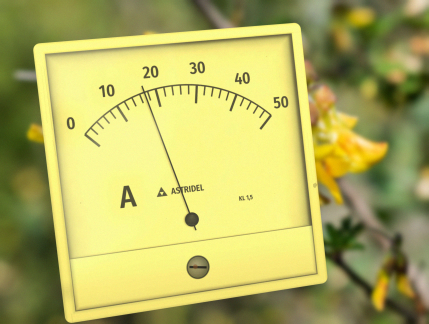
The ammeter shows 17A
